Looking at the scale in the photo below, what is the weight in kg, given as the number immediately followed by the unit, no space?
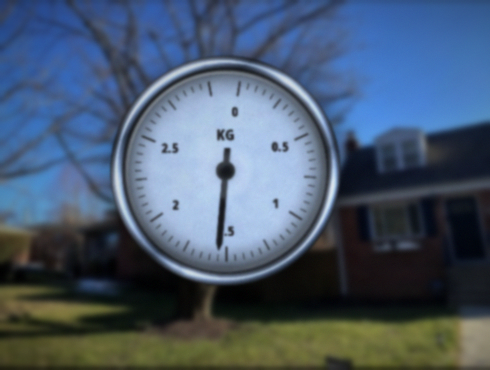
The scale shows 1.55kg
